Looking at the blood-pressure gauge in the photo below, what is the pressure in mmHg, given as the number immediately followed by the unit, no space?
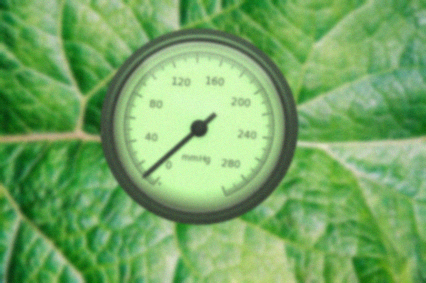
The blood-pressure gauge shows 10mmHg
